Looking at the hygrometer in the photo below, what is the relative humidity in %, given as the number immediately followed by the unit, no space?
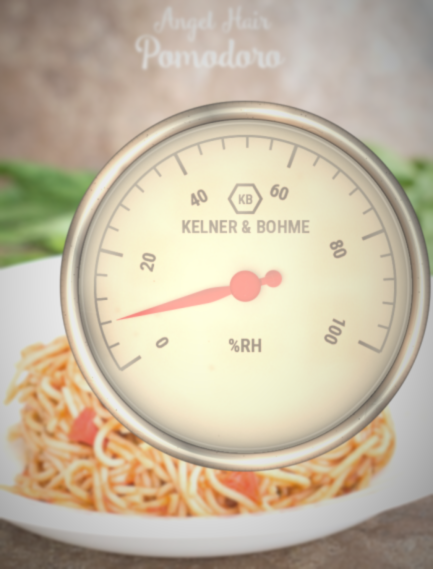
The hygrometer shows 8%
